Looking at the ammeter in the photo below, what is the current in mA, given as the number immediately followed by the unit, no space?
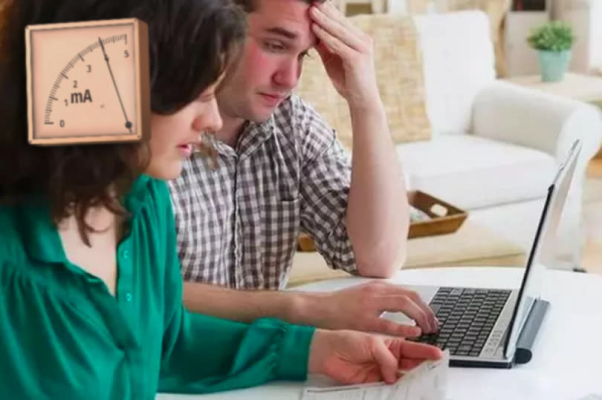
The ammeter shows 4mA
